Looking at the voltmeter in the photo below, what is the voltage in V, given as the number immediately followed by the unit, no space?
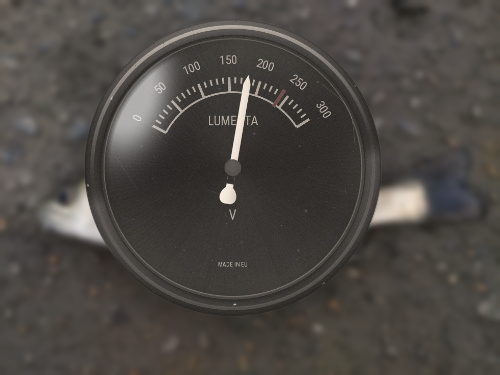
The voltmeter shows 180V
